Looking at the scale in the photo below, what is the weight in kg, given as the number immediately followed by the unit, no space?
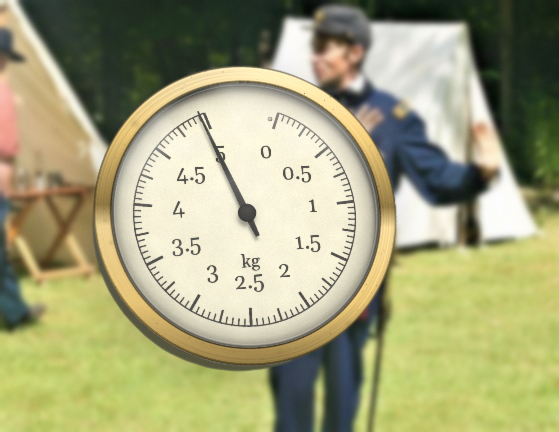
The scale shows 4.95kg
